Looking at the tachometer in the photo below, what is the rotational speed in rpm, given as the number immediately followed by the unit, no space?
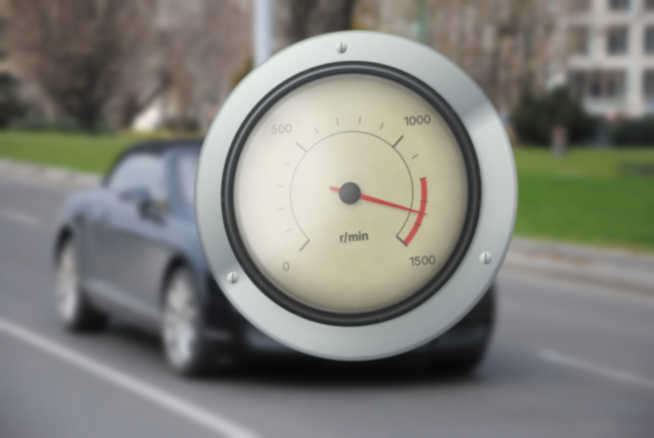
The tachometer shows 1350rpm
